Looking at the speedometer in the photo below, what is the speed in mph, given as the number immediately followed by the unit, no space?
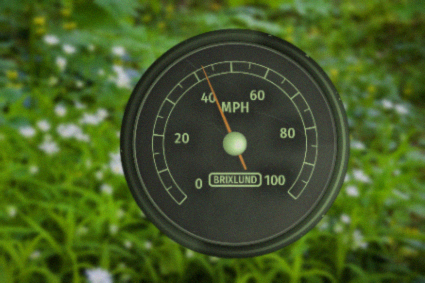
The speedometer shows 42.5mph
